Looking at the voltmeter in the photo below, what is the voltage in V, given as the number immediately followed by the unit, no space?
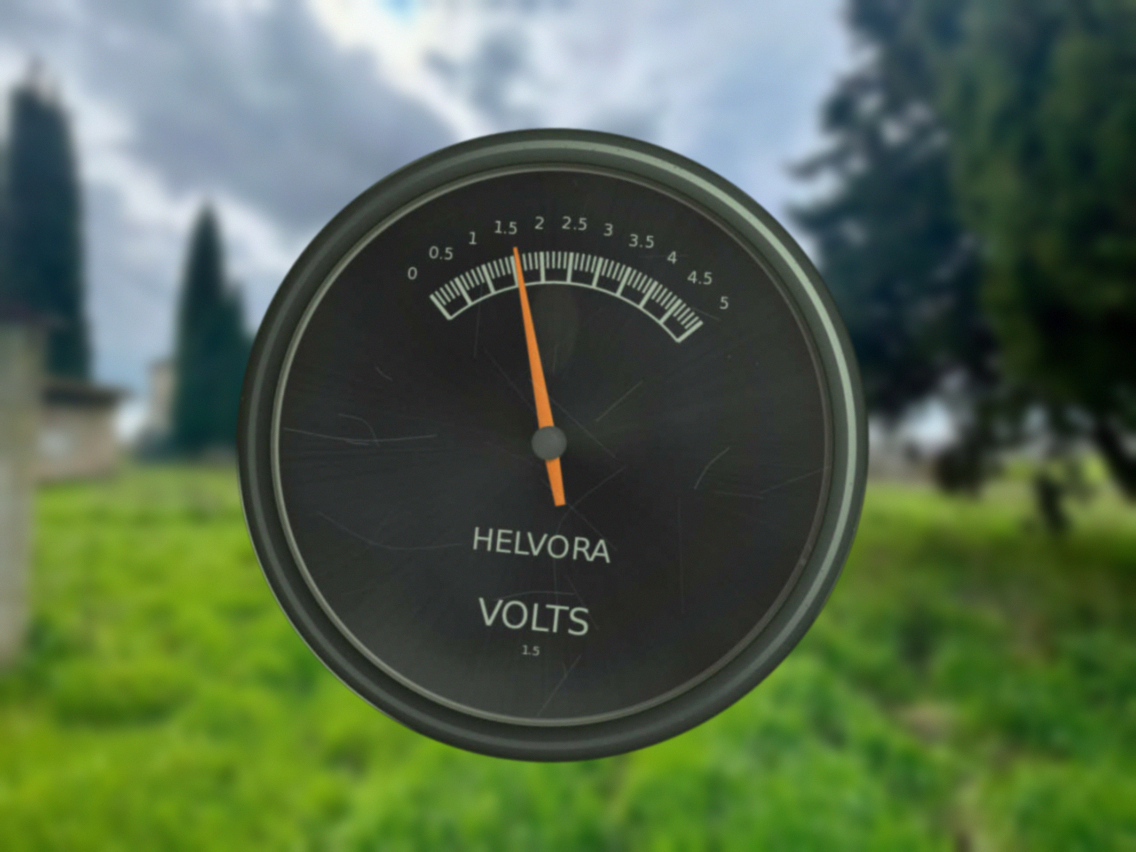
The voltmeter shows 1.6V
